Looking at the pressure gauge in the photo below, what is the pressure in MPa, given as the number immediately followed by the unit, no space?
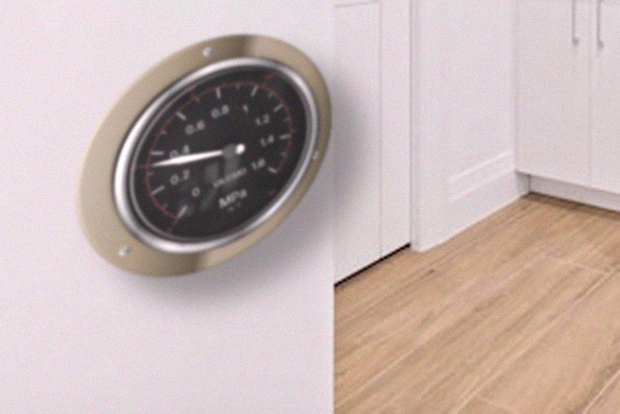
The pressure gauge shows 0.35MPa
